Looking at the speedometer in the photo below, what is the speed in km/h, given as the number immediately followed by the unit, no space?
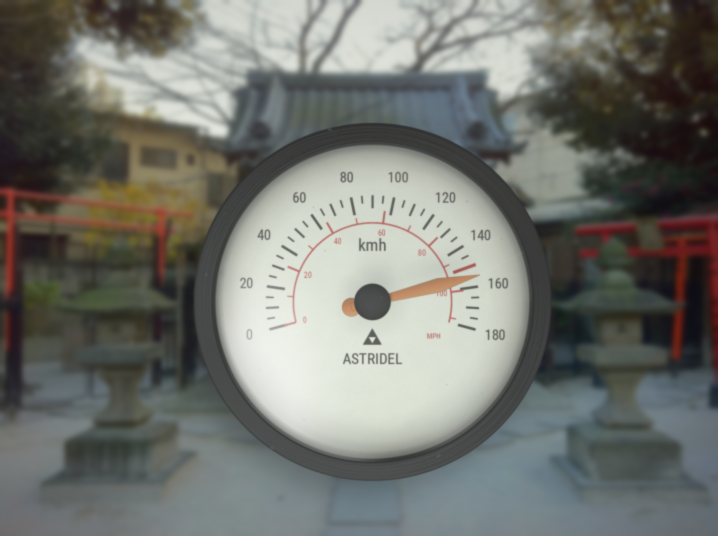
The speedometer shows 155km/h
